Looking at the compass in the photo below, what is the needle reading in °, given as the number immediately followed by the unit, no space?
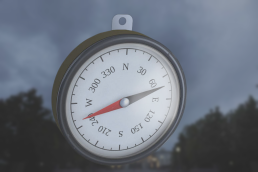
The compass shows 250°
